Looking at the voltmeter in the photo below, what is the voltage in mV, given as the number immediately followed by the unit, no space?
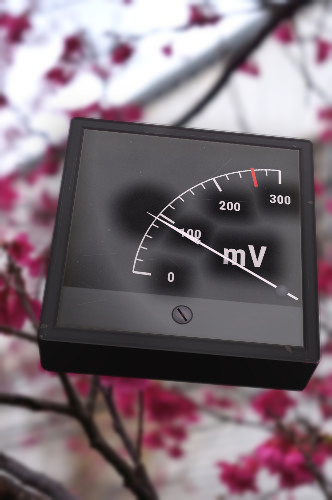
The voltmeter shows 90mV
